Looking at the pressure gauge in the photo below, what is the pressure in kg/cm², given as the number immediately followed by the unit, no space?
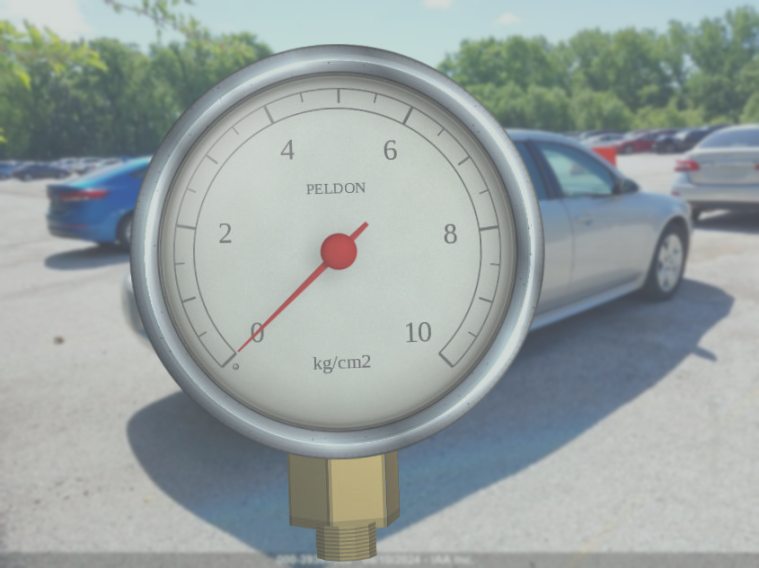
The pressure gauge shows 0kg/cm²
